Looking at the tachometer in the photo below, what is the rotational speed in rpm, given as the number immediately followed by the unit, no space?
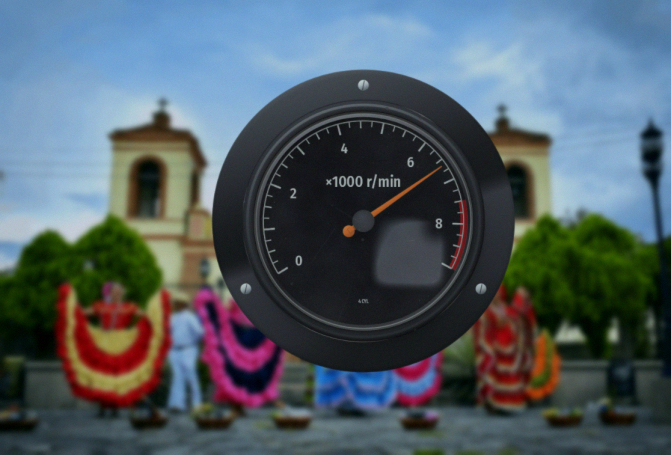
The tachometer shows 6625rpm
